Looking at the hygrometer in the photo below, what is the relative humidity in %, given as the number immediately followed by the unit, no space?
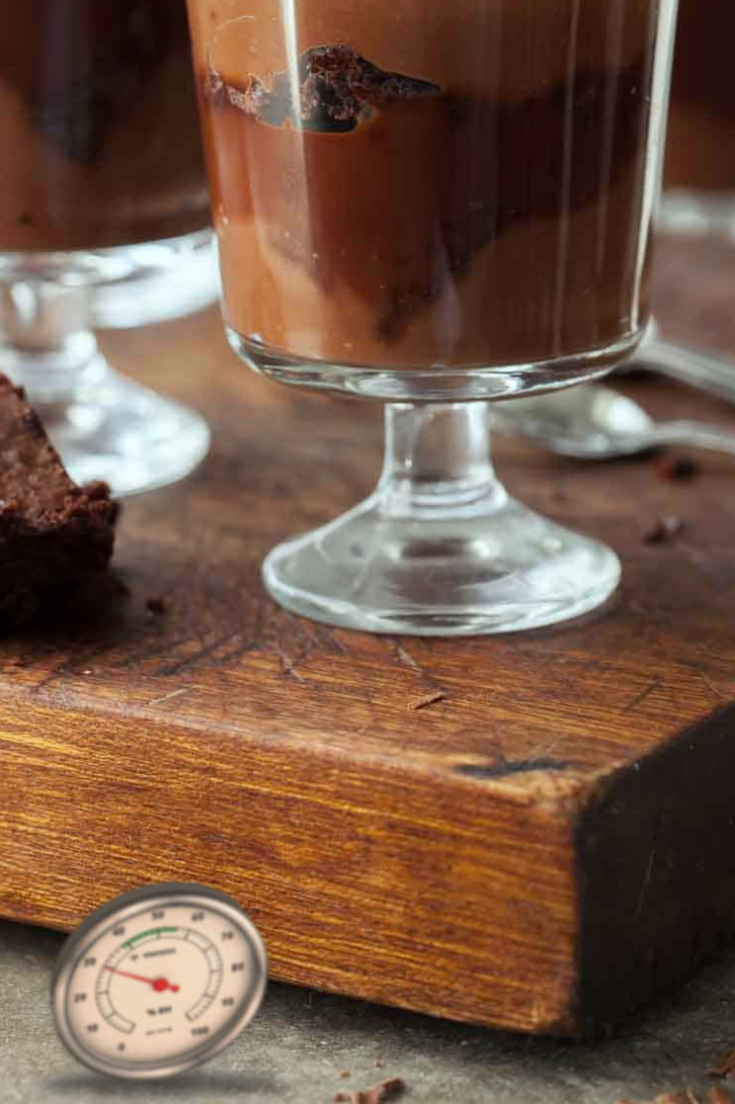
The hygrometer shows 30%
